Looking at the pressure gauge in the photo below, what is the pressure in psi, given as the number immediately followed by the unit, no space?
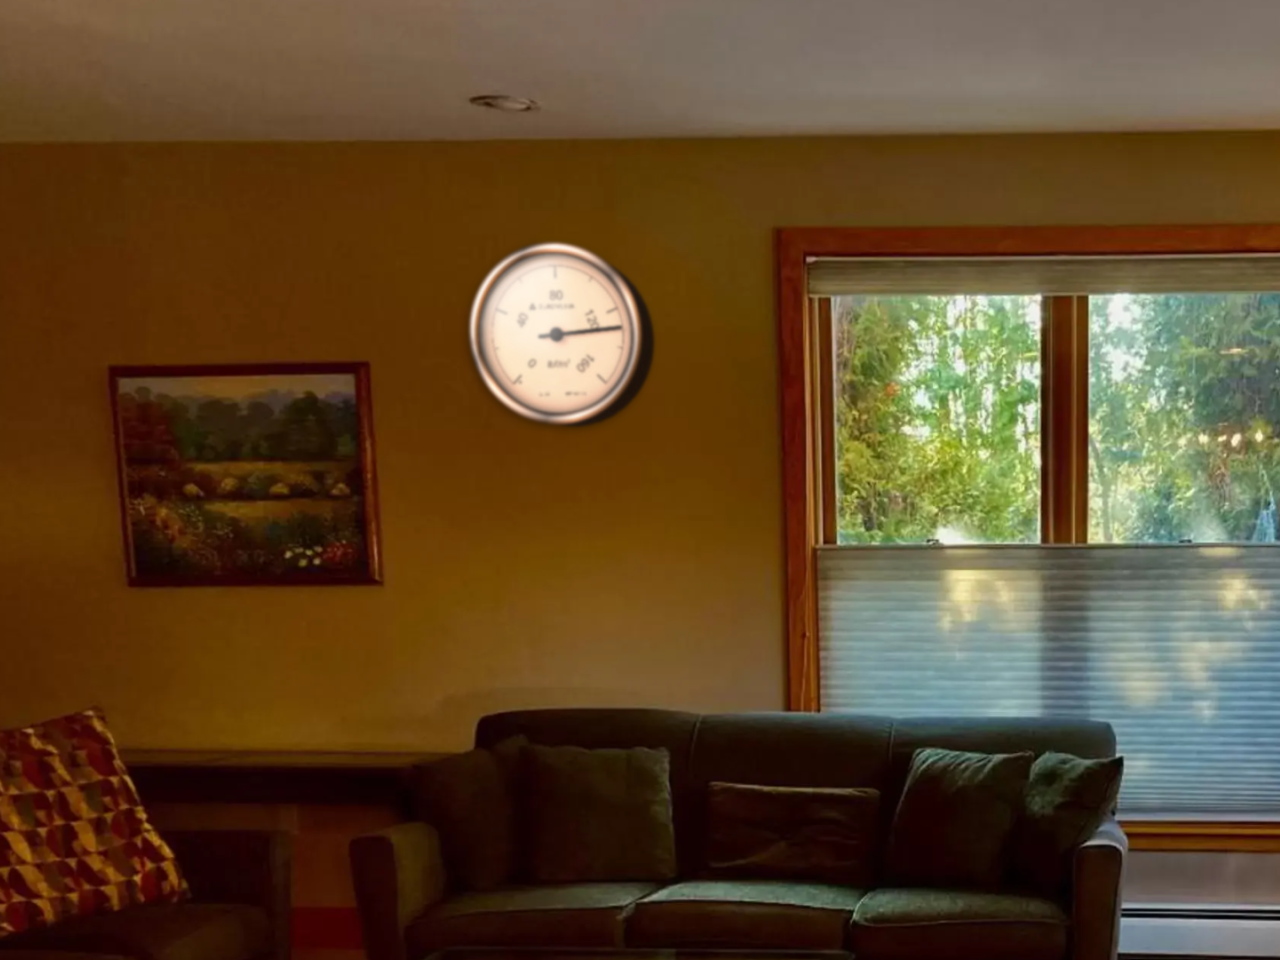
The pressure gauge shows 130psi
